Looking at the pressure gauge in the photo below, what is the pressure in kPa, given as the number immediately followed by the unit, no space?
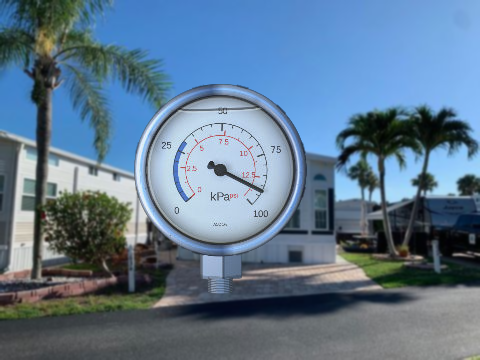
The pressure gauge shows 92.5kPa
